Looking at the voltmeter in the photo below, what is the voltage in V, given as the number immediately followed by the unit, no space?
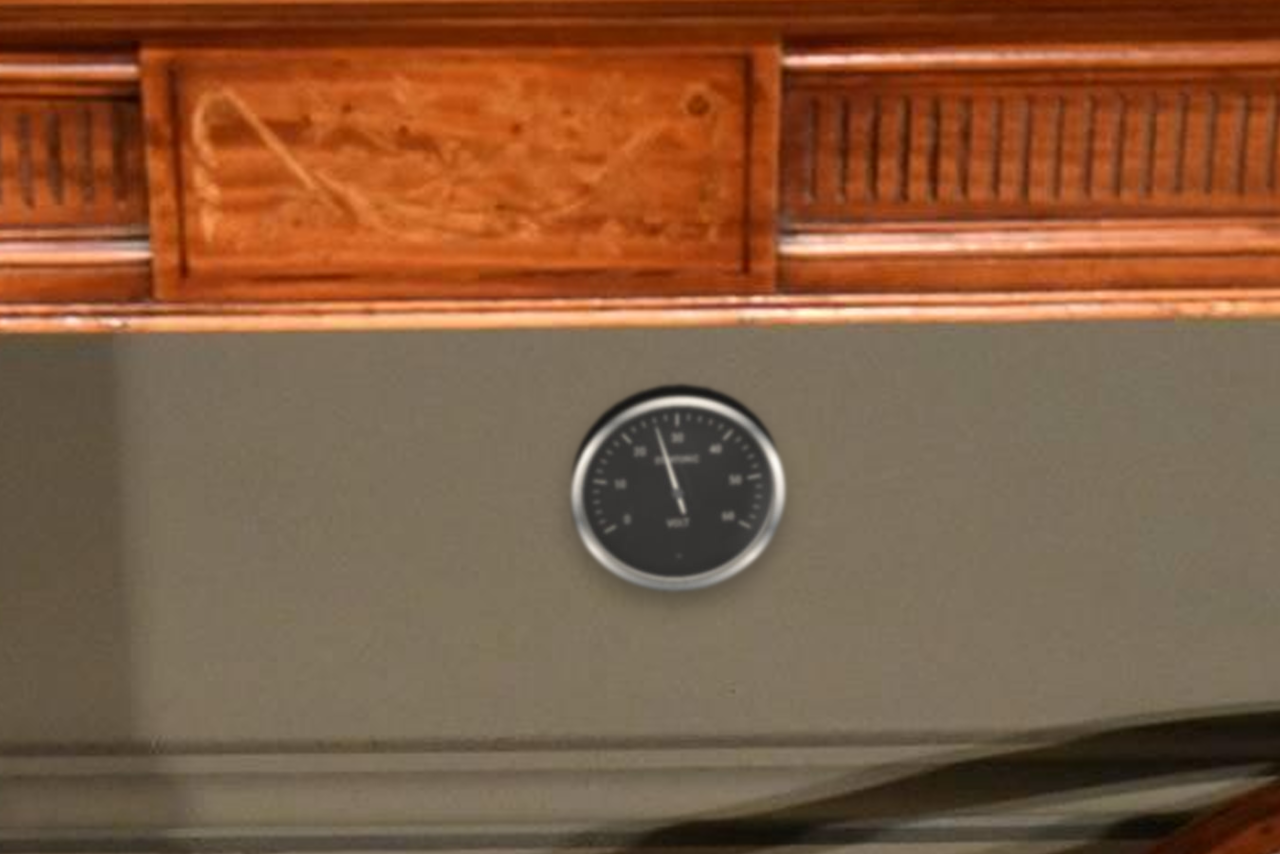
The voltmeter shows 26V
